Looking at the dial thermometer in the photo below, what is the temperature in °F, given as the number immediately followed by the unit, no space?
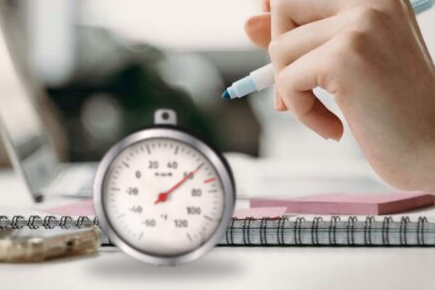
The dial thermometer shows 60°F
